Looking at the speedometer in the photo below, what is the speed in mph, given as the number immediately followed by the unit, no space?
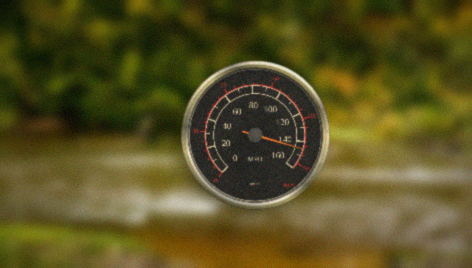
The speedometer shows 145mph
